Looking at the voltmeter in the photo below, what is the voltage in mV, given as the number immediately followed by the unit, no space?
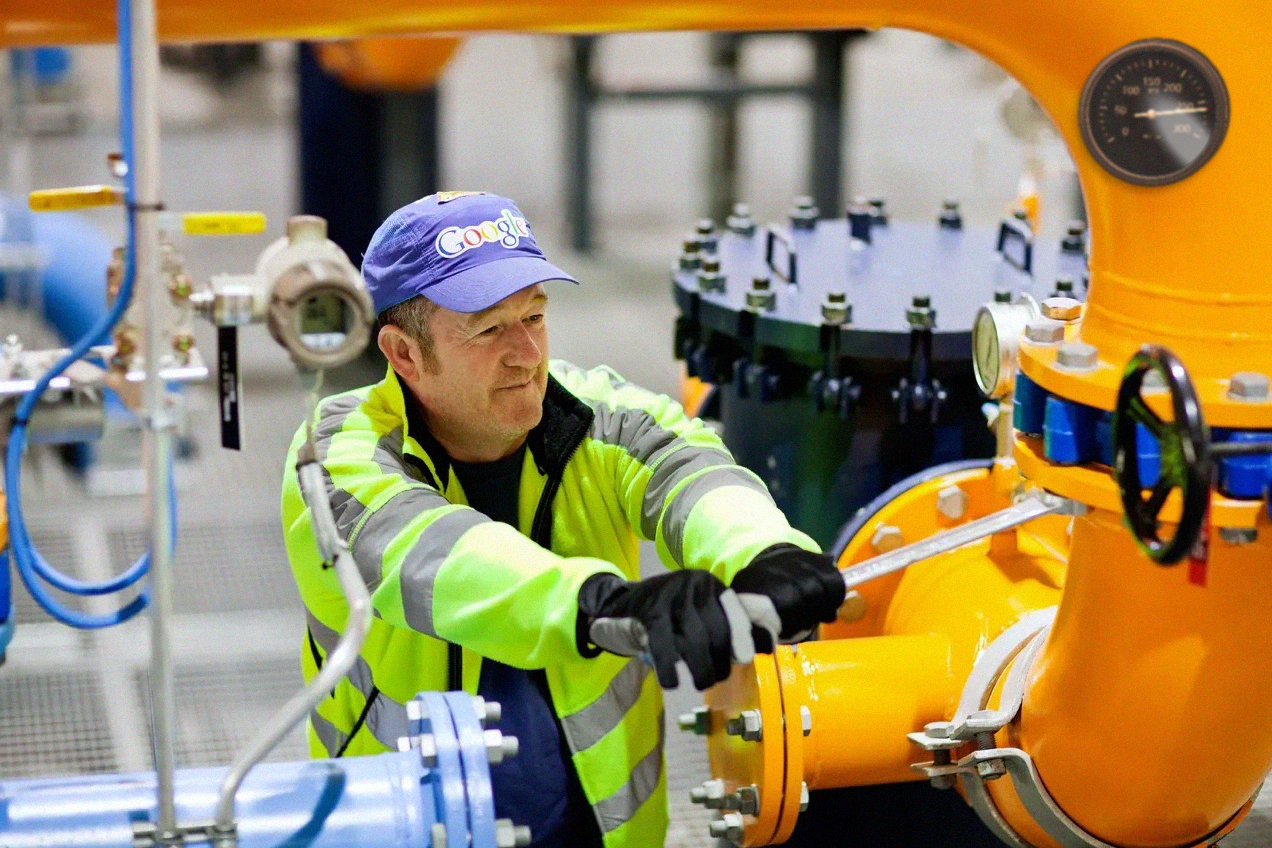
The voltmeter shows 260mV
